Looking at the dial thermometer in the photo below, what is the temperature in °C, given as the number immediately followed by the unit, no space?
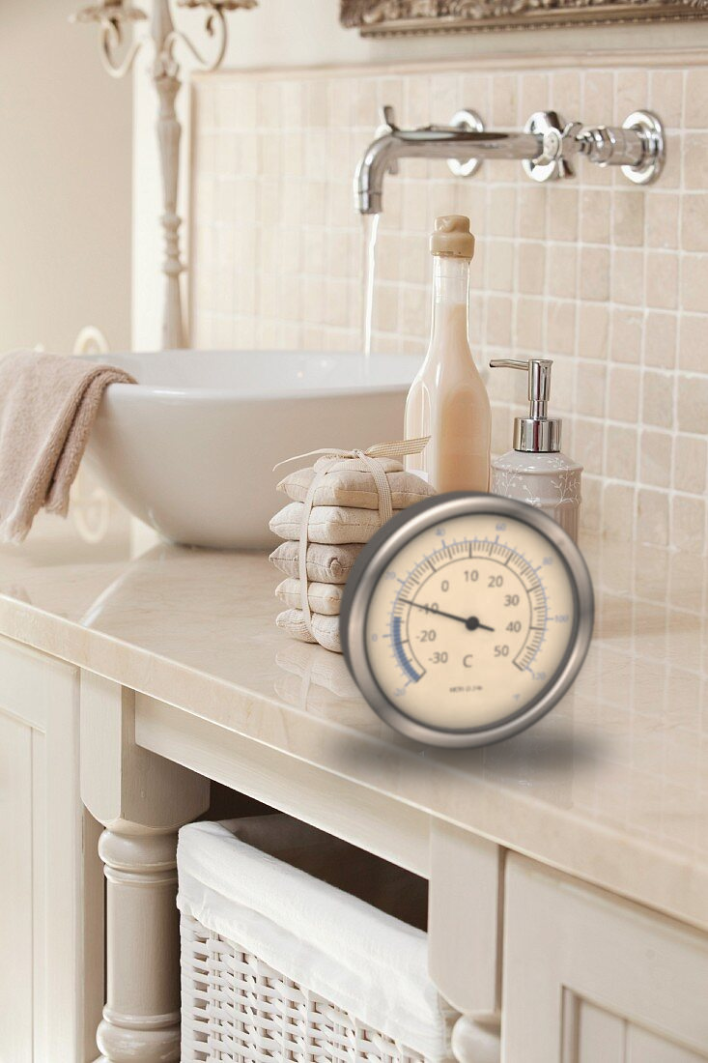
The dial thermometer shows -10°C
